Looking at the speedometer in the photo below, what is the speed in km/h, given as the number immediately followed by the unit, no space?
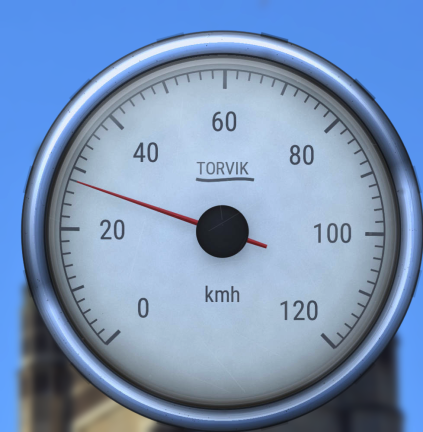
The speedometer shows 28km/h
